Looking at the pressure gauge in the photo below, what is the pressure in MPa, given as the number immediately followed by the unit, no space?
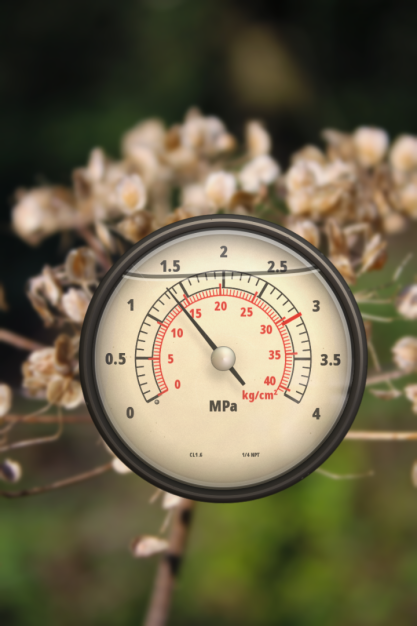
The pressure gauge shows 1.35MPa
